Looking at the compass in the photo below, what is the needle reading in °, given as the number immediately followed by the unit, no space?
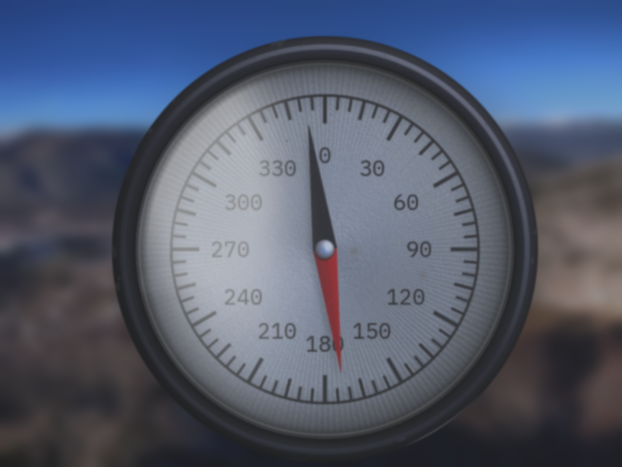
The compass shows 172.5°
